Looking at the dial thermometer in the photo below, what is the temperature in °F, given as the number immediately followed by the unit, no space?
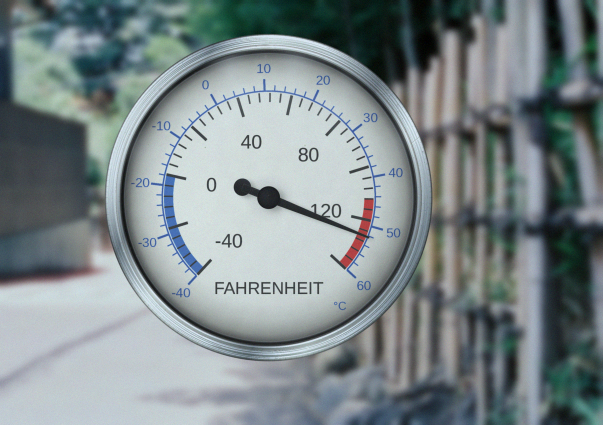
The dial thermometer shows 126°F
